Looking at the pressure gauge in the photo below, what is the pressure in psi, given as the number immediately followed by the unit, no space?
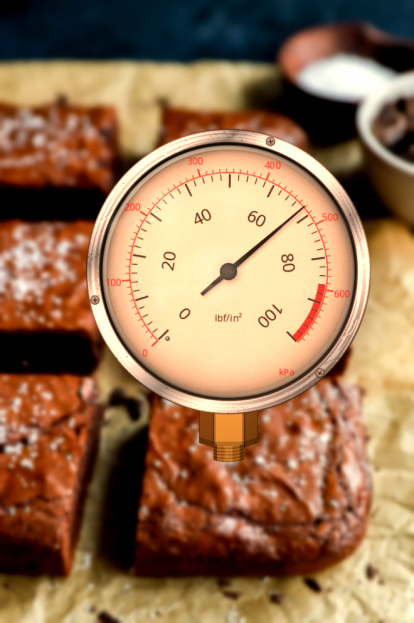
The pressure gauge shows 68psi
